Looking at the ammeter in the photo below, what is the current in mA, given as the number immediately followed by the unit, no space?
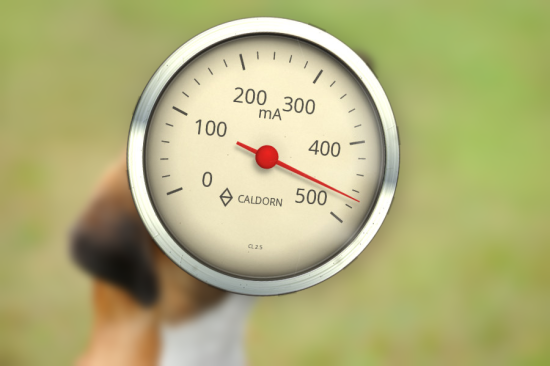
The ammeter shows 470mA
